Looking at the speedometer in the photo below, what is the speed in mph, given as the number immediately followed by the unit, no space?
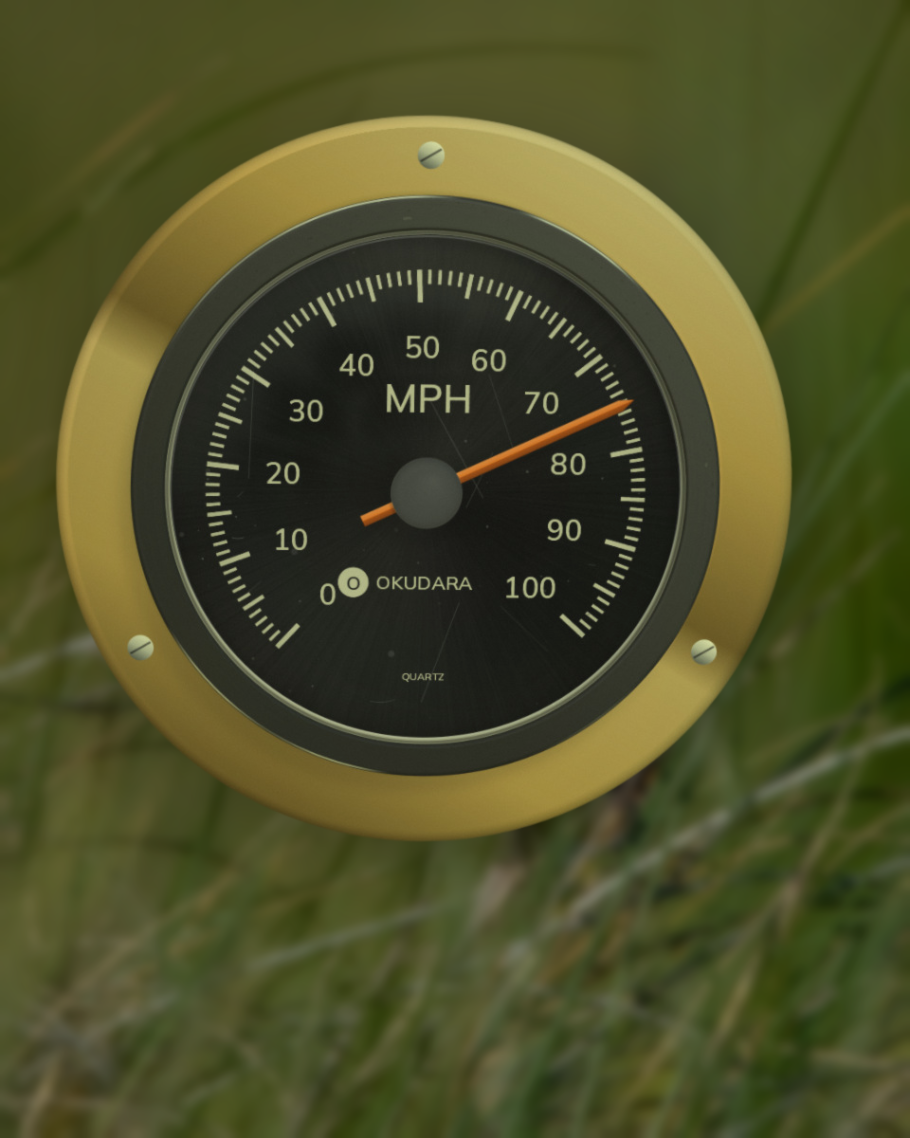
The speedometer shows 75mph
